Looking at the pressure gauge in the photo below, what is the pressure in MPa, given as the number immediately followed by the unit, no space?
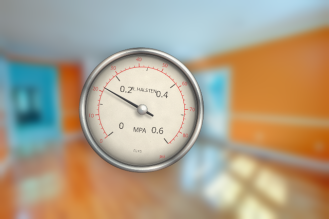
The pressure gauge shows 0.15MPa
